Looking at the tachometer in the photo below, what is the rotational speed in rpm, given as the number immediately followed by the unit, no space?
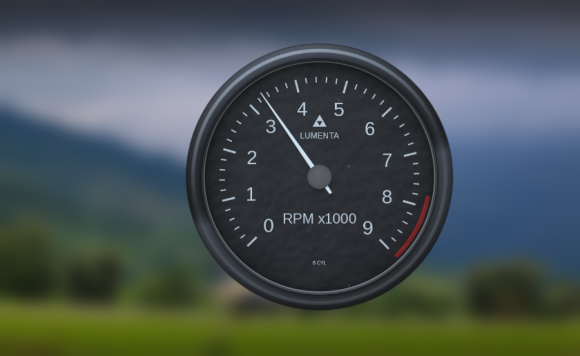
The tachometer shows 3300rpm
